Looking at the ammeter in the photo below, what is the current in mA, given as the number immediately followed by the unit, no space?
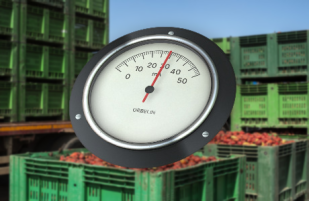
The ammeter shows 30mA
